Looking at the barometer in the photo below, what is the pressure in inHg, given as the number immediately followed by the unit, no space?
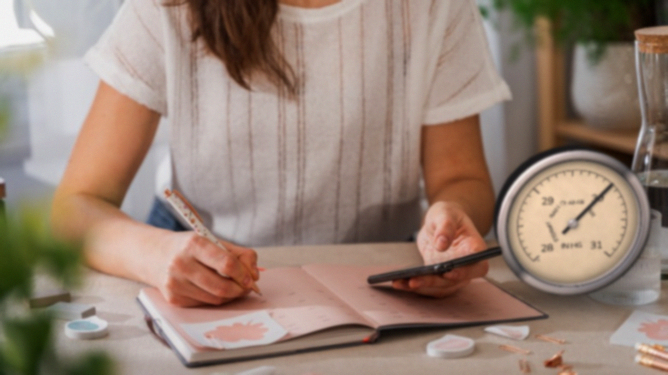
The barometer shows 30inHg
